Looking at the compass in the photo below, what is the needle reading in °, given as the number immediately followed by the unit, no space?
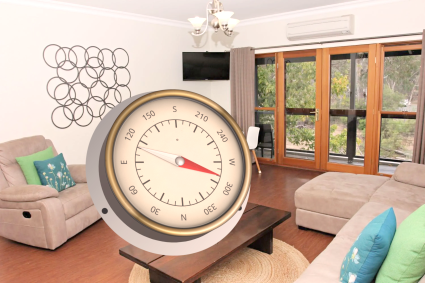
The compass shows 290°
